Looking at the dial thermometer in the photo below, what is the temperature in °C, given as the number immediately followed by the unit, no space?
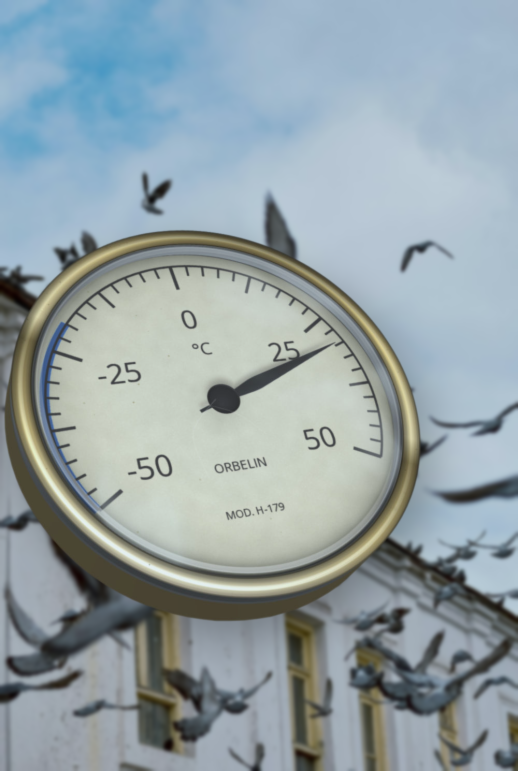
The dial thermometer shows 30°C
